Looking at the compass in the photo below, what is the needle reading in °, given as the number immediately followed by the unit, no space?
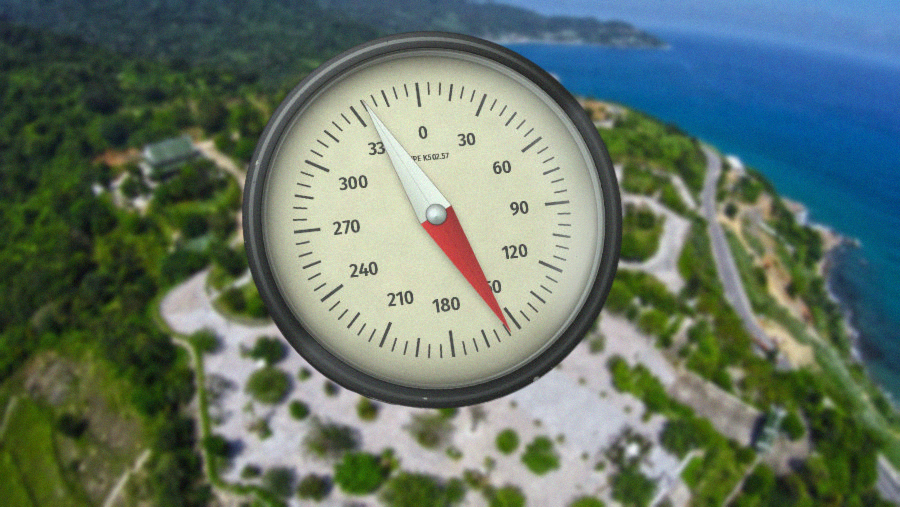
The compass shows 155°
